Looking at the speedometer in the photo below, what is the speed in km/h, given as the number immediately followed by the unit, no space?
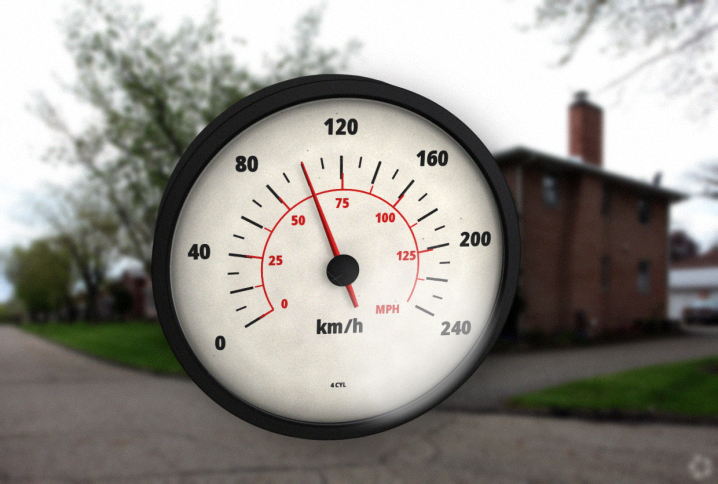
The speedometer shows 100km/h
